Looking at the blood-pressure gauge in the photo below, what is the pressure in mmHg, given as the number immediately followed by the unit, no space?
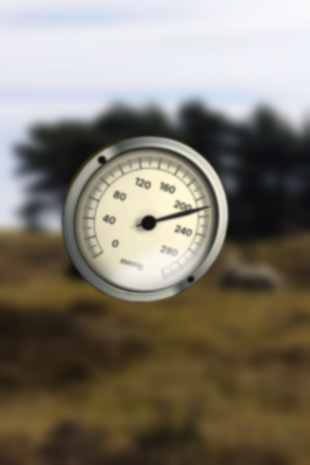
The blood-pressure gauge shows 210mmHg
